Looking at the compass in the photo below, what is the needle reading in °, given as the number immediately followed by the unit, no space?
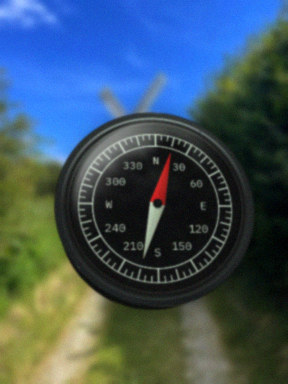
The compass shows 15°
